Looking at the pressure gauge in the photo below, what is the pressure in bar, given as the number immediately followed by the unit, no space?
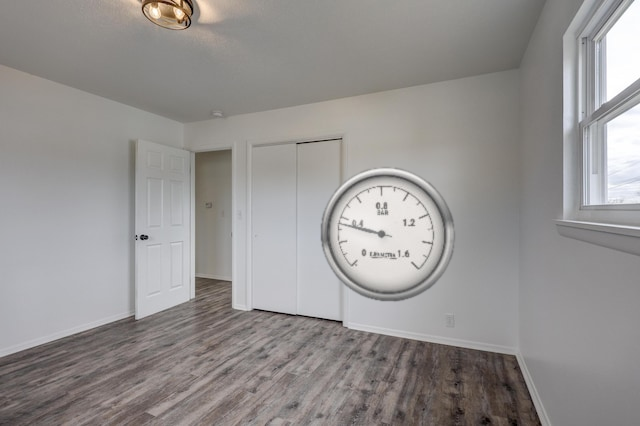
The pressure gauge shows 0.35bar
